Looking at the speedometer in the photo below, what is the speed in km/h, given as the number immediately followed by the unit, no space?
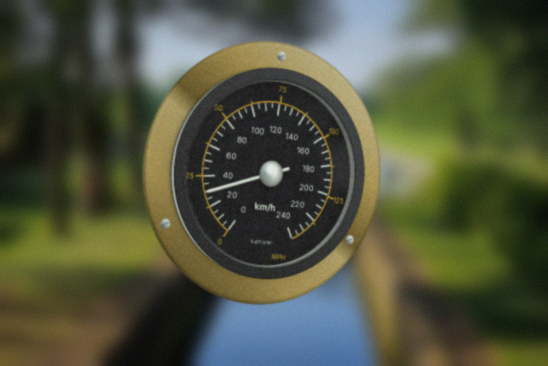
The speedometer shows 30km/h
